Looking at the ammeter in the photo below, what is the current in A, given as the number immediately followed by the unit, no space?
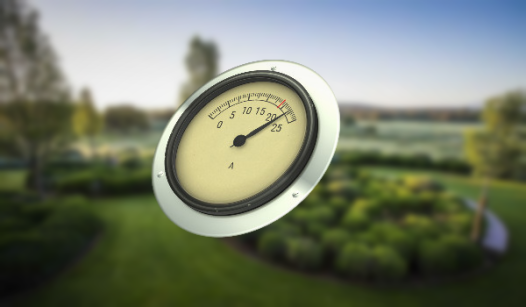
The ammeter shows 22.5A
